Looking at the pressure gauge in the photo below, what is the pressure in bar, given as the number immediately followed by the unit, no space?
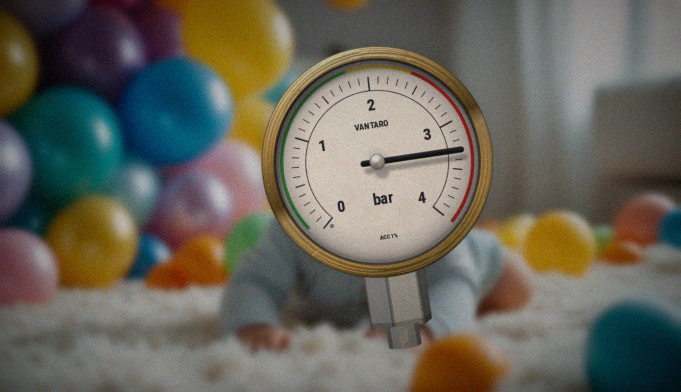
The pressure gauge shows 3.3bar
